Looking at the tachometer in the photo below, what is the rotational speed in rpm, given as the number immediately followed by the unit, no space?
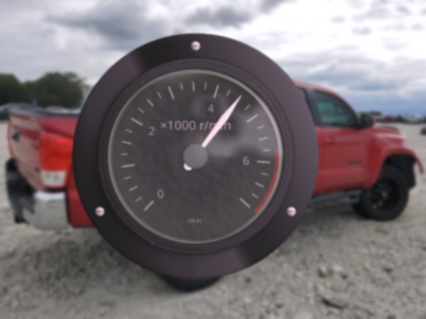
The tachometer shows 4500rpm
